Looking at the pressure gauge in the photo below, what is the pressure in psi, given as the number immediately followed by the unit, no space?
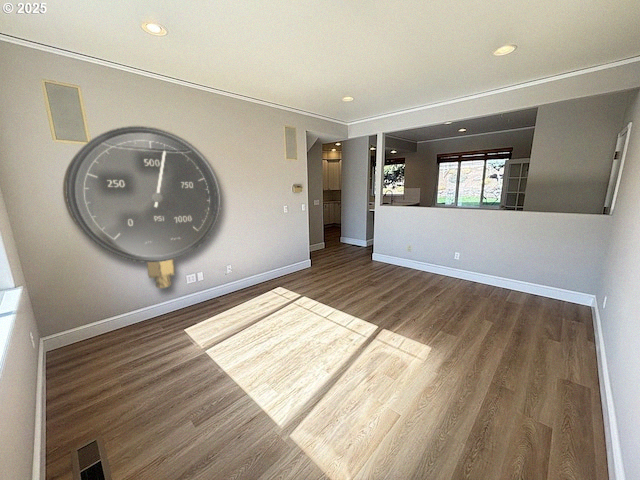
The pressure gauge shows 550psi
